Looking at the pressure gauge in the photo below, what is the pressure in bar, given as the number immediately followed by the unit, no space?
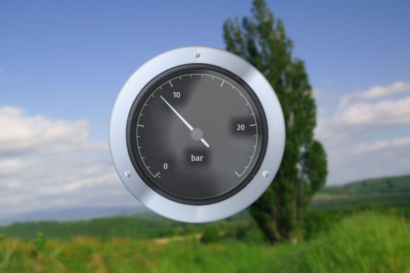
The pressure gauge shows 8.5bar
